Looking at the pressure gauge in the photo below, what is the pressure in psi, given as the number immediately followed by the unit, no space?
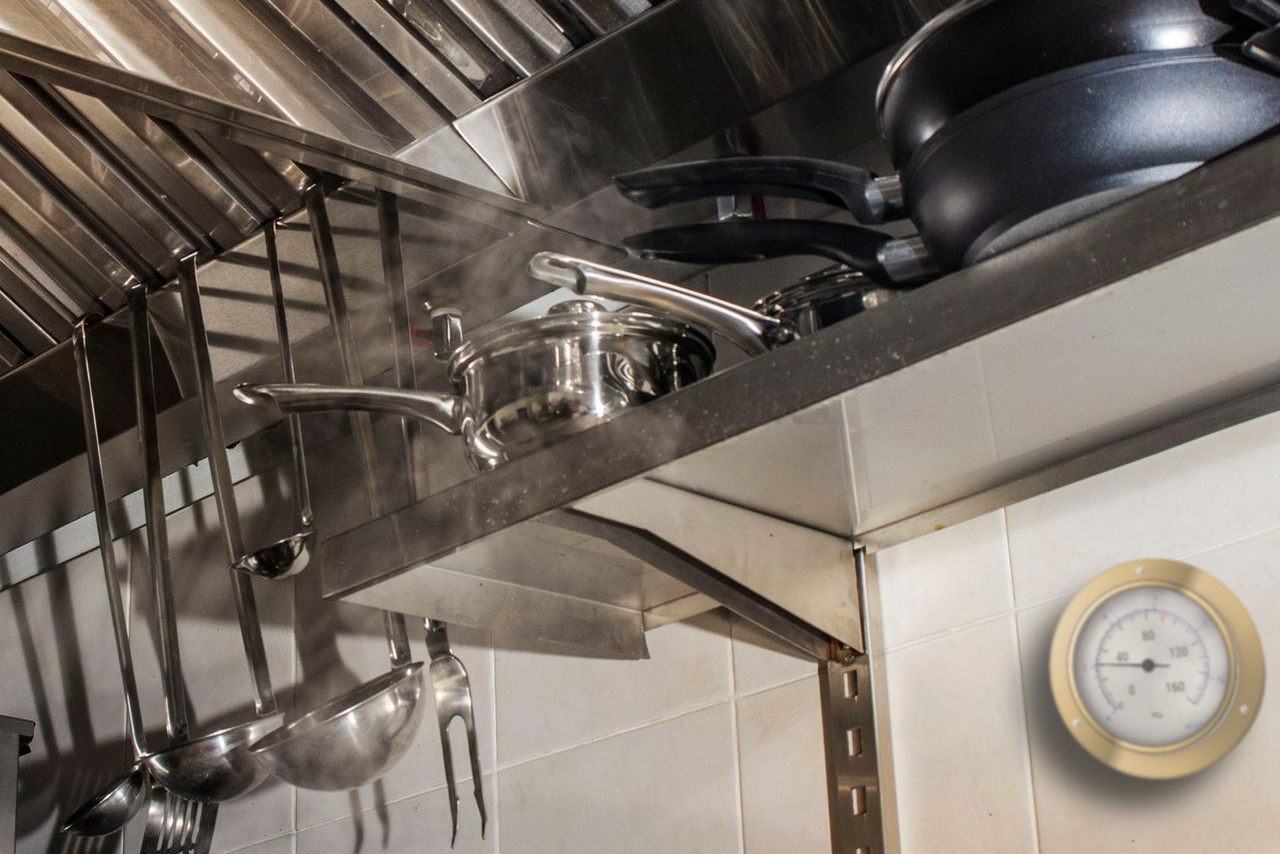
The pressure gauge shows 30psi
